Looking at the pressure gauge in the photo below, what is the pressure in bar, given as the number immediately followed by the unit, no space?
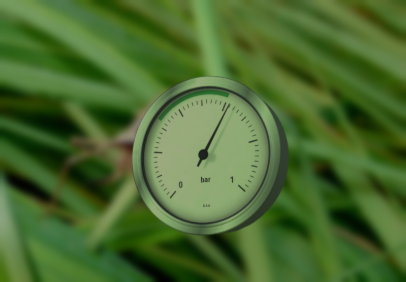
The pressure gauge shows 0.62bar
